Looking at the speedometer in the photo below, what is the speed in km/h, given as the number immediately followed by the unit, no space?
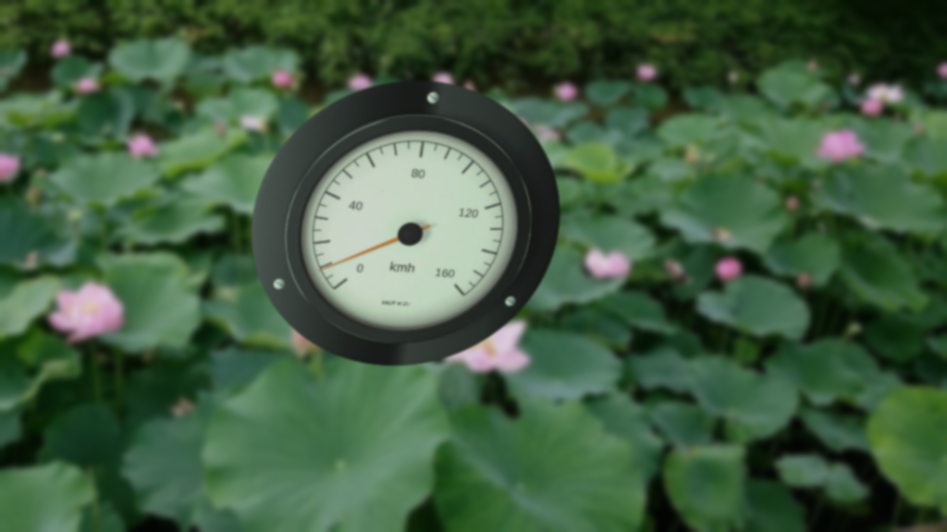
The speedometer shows 10km/h
